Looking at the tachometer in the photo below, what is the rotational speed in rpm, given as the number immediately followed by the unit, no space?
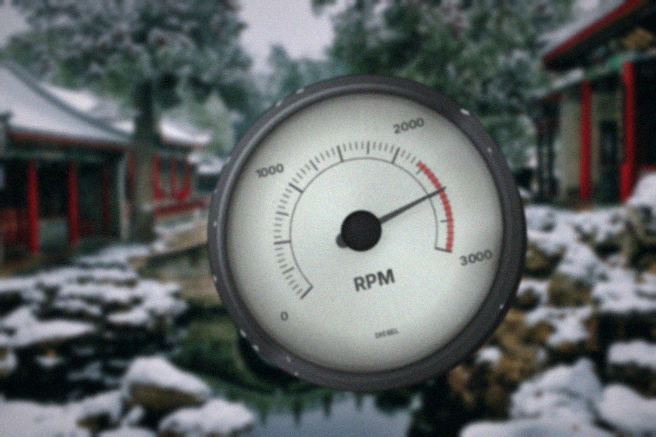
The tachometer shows 2500rpm
